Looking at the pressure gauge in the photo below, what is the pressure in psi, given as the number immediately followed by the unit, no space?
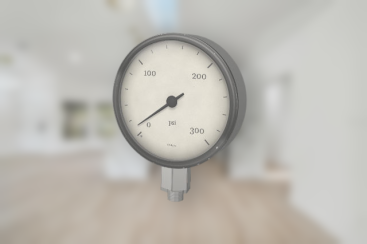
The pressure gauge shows 10psi
